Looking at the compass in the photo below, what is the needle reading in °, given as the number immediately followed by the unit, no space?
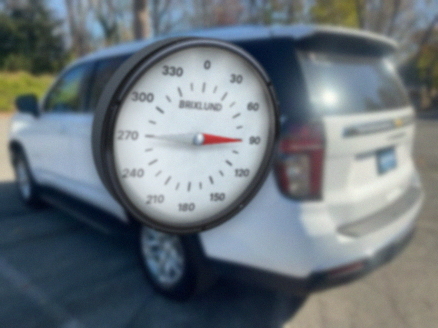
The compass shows 90°
